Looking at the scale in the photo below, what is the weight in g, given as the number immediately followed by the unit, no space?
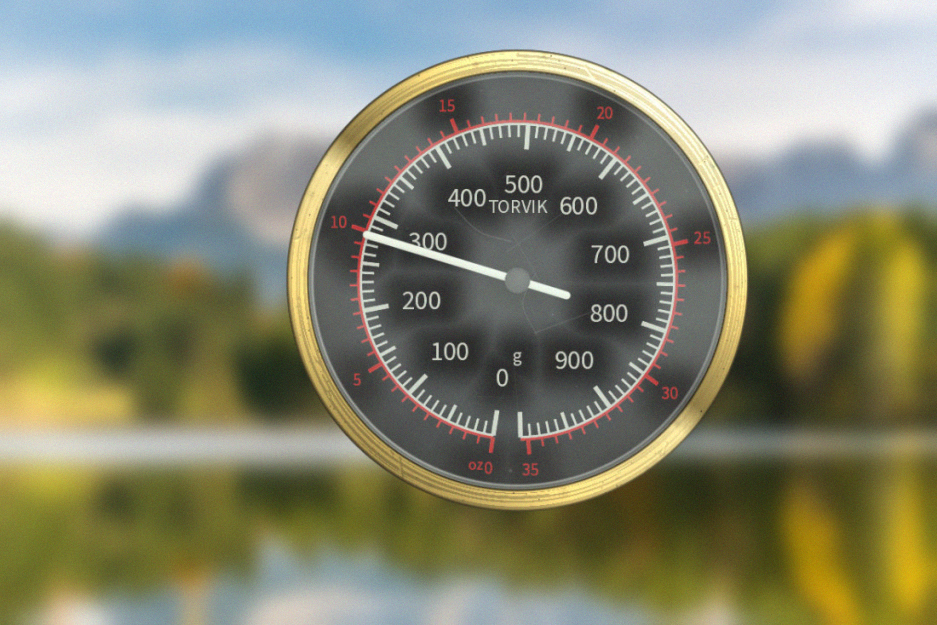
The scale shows 280g
